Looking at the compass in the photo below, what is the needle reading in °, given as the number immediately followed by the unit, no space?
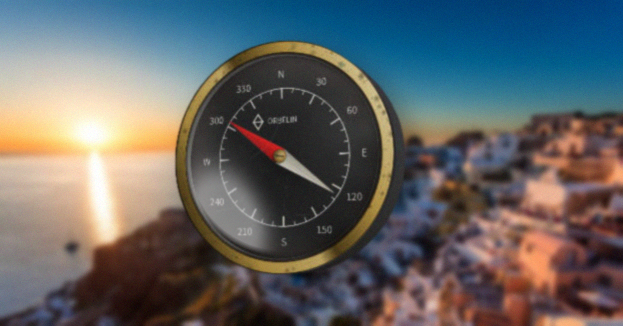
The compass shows 305°
